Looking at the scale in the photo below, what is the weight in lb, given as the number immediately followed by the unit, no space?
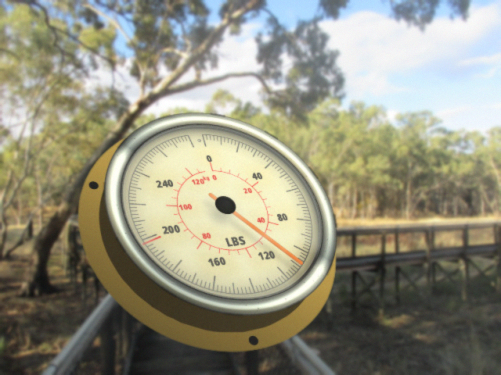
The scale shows 110lb
